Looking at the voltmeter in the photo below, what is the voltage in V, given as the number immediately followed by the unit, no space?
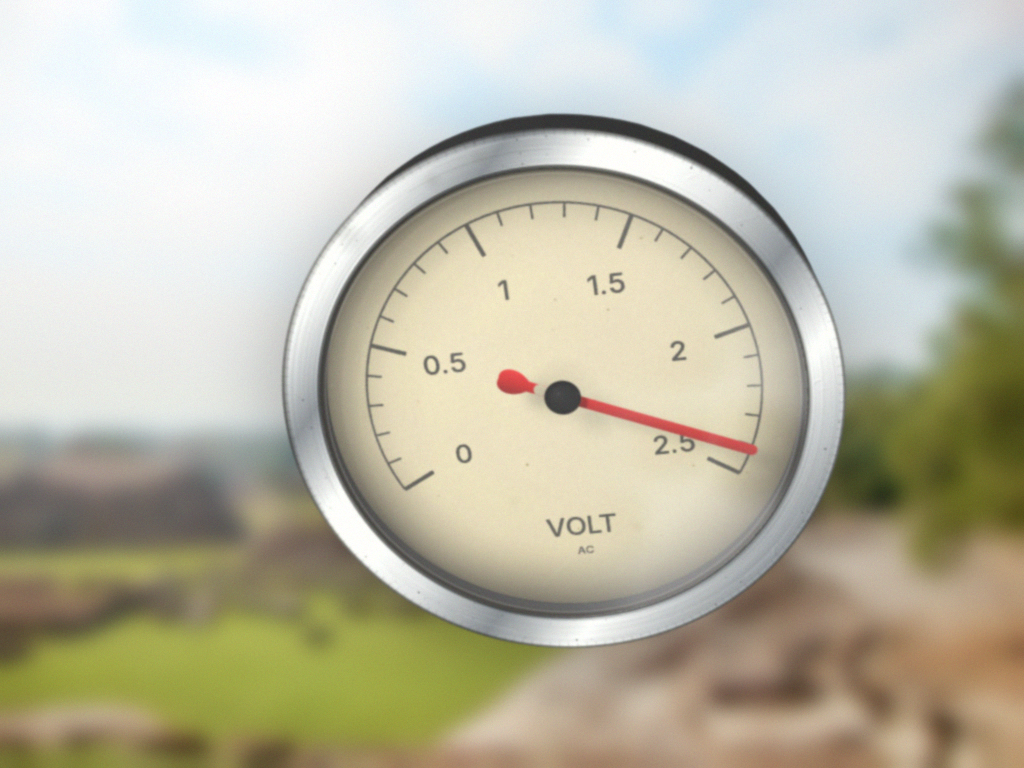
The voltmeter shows 2.4V
